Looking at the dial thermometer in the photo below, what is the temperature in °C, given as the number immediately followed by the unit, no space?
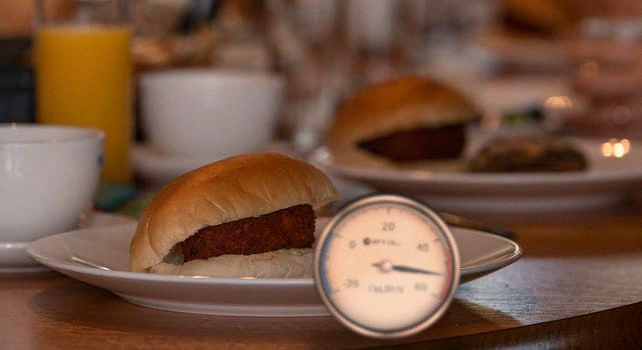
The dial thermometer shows 52°C
